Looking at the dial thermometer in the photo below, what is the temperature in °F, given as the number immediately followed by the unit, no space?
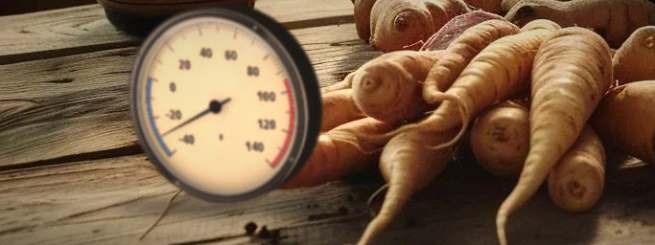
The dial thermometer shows -30°F
